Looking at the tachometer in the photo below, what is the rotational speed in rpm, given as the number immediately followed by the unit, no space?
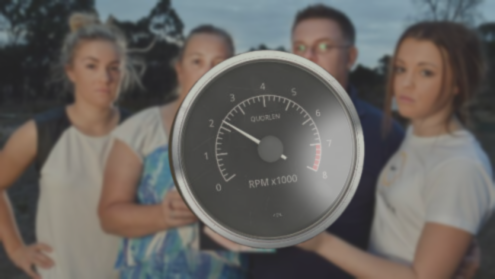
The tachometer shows 2200rpm
